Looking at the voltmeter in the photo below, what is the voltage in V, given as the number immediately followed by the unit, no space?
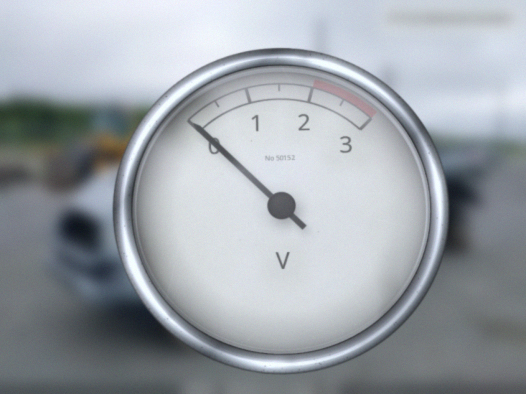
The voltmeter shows 0V
